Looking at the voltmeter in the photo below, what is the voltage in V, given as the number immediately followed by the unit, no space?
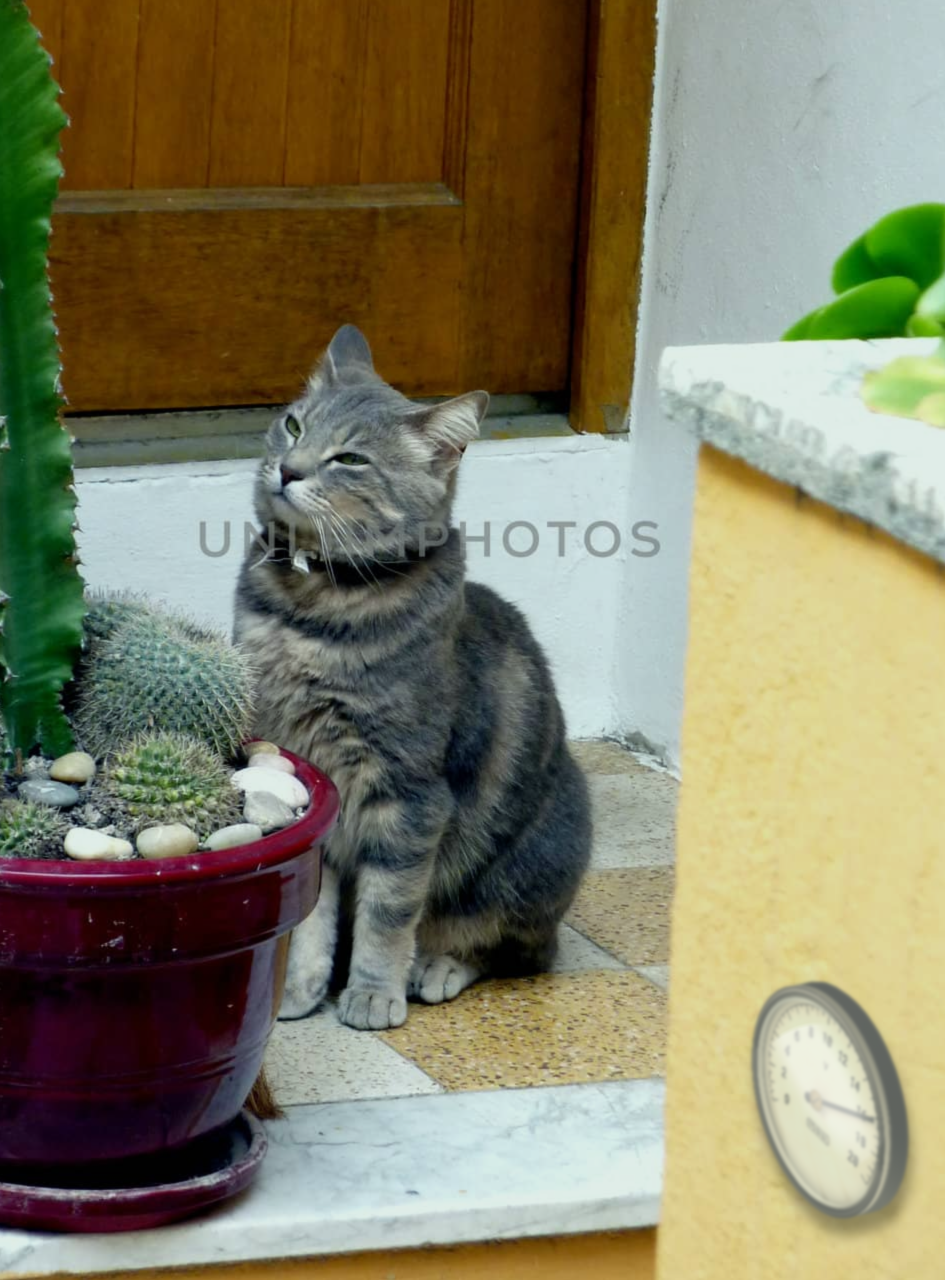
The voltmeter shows 16V
